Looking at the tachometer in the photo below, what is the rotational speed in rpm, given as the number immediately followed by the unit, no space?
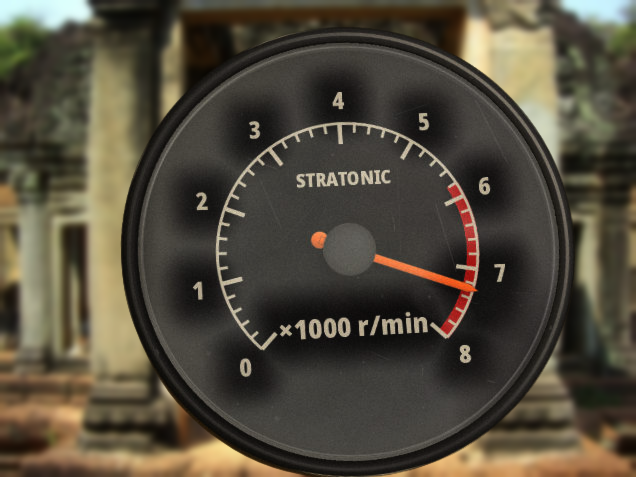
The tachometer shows 7300rpm
